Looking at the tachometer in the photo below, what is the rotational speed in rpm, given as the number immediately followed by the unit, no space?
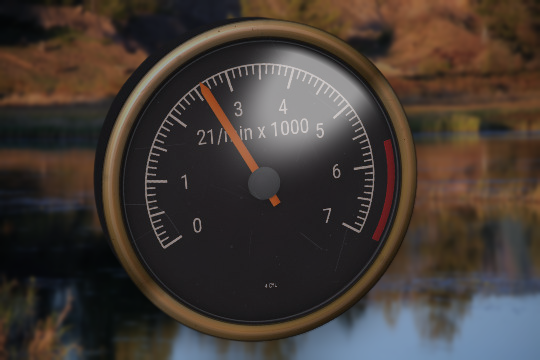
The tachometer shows 2600rpm
